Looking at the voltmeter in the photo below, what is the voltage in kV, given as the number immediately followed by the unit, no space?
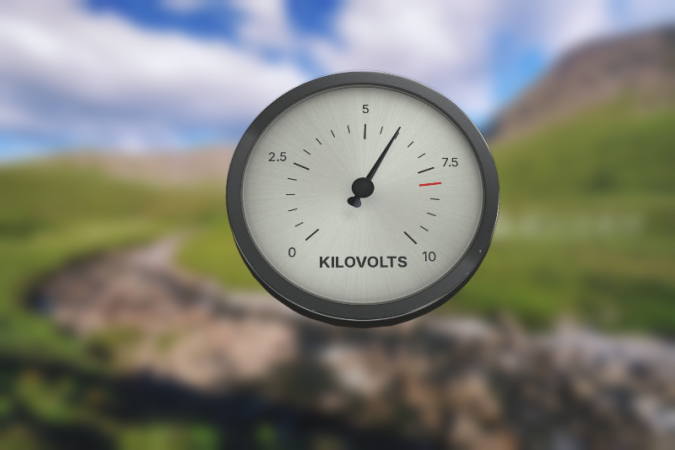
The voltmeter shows 6kV
